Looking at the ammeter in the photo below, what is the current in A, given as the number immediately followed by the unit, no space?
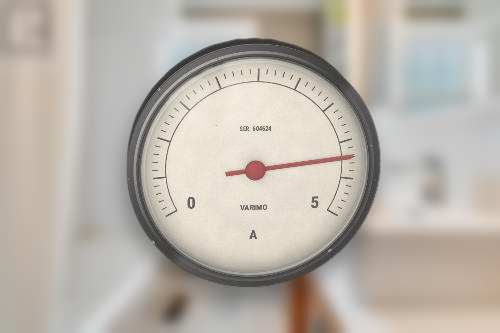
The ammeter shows 4.2A
